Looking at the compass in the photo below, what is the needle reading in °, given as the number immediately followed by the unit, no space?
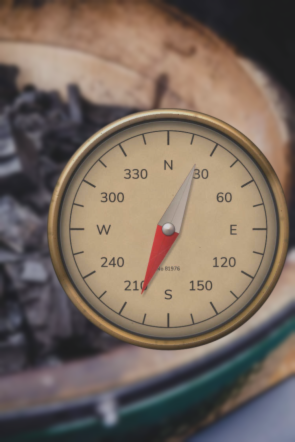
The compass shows 202.5°
